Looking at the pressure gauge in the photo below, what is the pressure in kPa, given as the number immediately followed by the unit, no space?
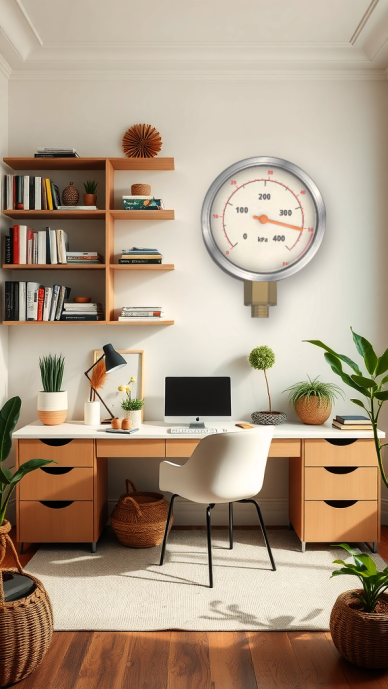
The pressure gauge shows 350kPa
